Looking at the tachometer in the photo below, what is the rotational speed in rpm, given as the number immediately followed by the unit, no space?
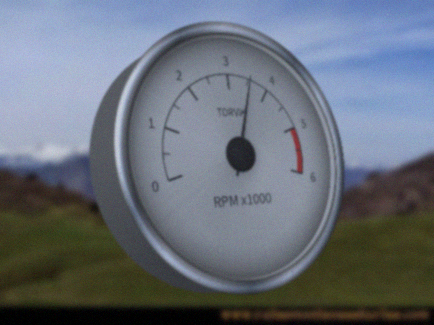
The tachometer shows 3500rpm
